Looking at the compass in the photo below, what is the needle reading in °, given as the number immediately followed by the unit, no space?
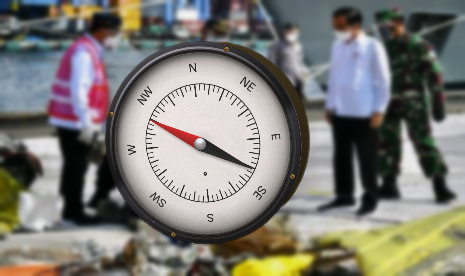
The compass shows 300°
